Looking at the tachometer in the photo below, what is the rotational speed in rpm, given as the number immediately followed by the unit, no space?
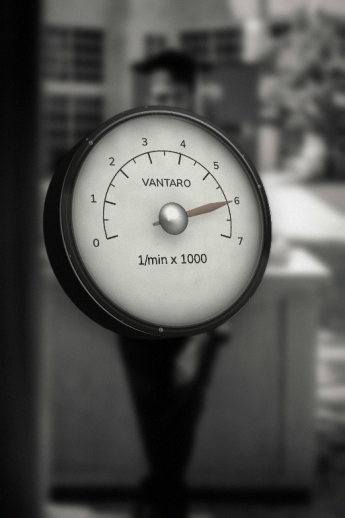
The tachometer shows 6000rpm
